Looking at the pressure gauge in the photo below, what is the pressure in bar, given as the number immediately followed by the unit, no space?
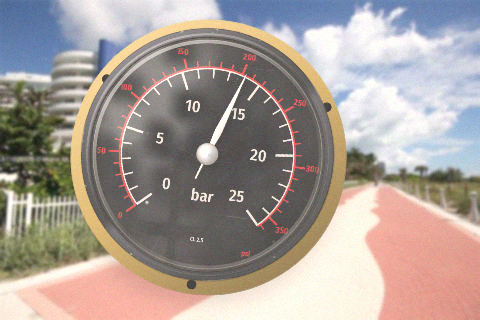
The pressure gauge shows 14bar
